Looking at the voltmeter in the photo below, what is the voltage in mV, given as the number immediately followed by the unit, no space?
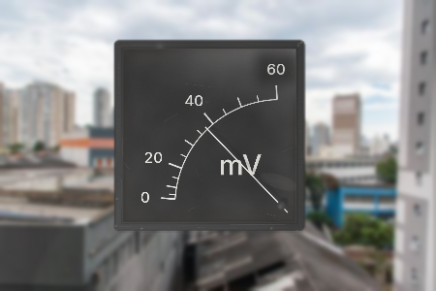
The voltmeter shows 37.5mV
